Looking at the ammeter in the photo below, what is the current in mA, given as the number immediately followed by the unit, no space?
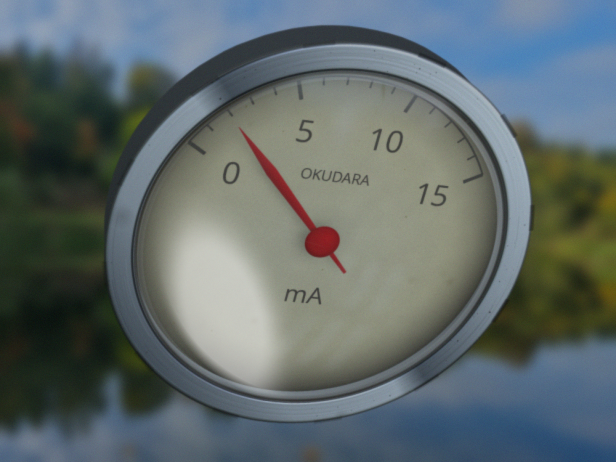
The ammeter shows 2mA
